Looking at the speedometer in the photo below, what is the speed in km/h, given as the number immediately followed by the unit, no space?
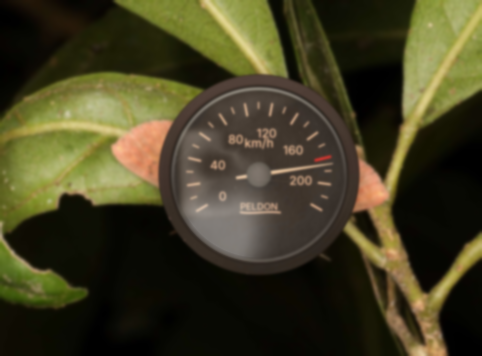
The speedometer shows 185km/h
